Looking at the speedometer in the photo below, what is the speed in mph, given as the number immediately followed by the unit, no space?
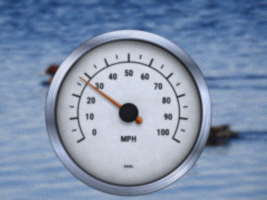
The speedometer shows 27.5mph
